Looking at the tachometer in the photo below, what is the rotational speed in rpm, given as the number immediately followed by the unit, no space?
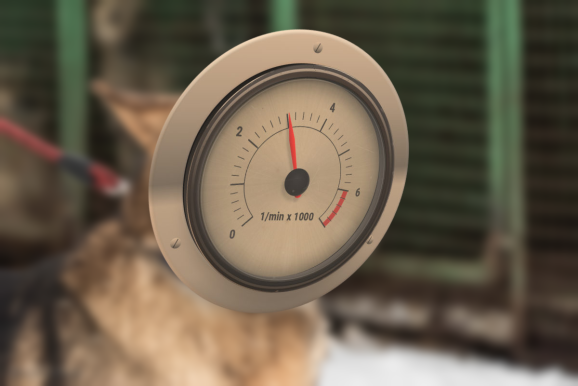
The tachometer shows 3000rpm
